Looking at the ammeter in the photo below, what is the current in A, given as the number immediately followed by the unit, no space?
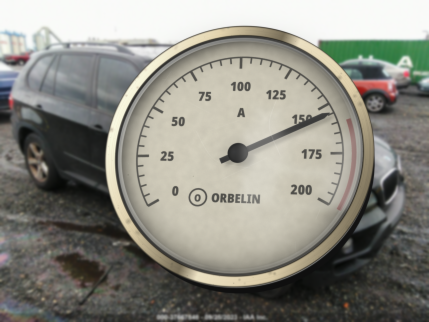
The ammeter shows 155A
